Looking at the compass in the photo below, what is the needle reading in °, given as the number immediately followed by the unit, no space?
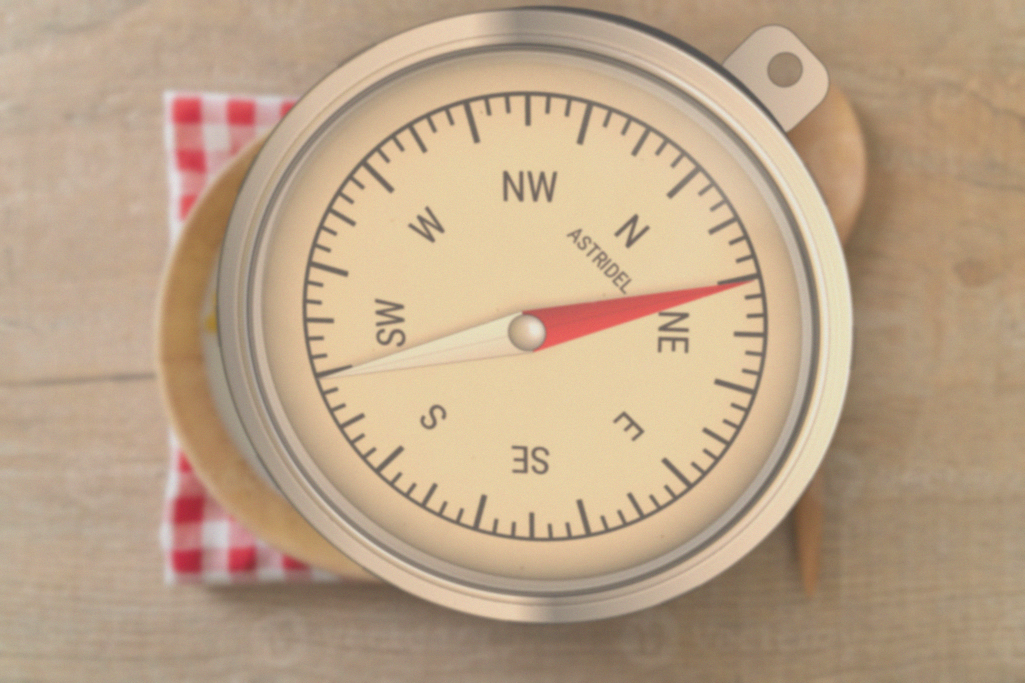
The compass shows 30°
